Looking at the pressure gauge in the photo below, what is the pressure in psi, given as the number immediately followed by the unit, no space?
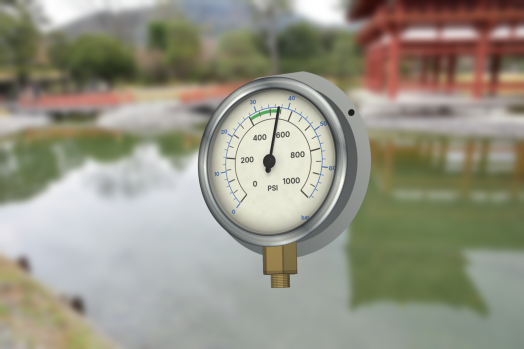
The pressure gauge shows 550psi
